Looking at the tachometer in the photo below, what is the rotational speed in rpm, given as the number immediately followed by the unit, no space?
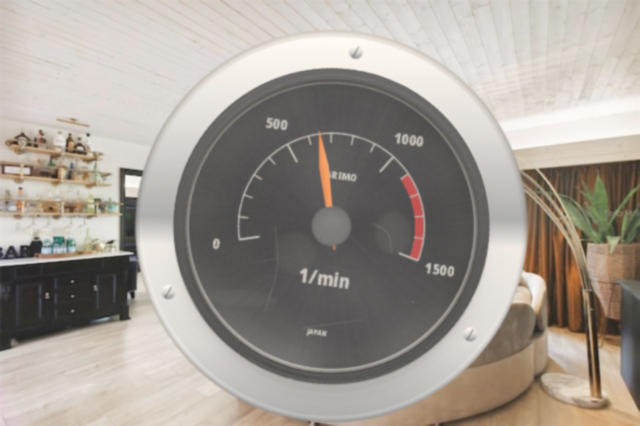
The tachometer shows 650rpm
